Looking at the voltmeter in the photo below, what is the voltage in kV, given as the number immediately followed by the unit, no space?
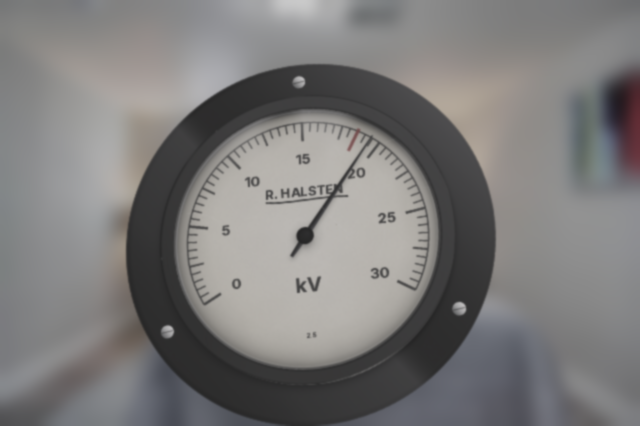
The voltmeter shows 19.5kV
